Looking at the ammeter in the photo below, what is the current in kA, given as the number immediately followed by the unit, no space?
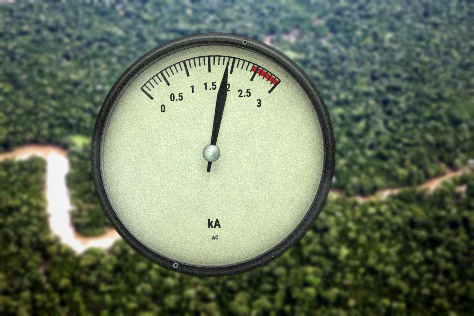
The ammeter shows 1.9kA
